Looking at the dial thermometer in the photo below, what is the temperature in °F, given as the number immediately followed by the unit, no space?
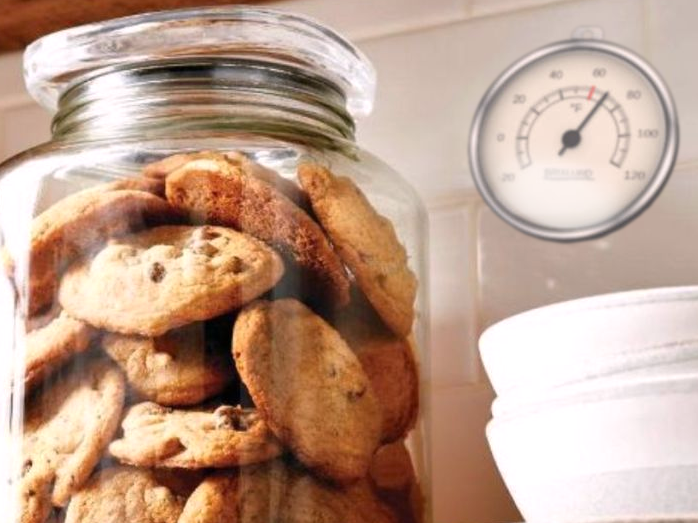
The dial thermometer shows 70°F
